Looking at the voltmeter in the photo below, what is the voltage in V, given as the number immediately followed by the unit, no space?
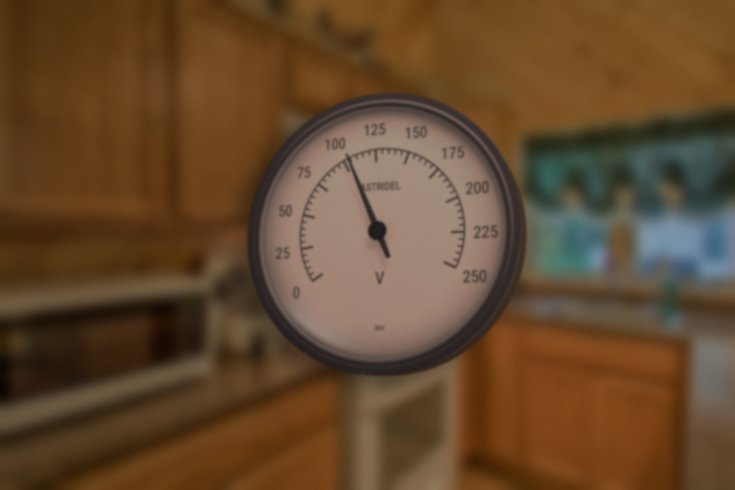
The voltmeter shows 105V
